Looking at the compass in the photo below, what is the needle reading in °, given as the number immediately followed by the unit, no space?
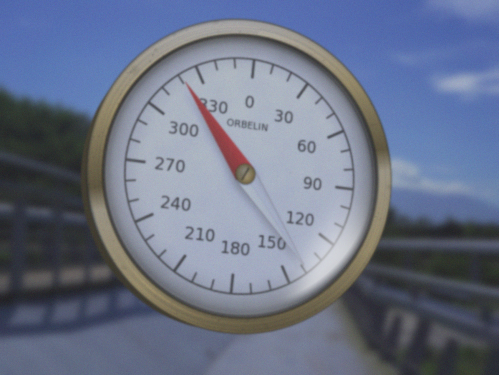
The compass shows 320°
